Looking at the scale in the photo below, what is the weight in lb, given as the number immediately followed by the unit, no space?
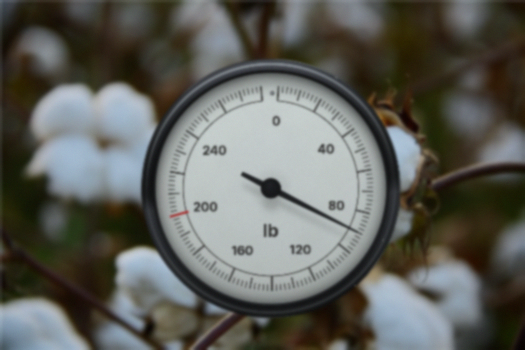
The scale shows 90lb
